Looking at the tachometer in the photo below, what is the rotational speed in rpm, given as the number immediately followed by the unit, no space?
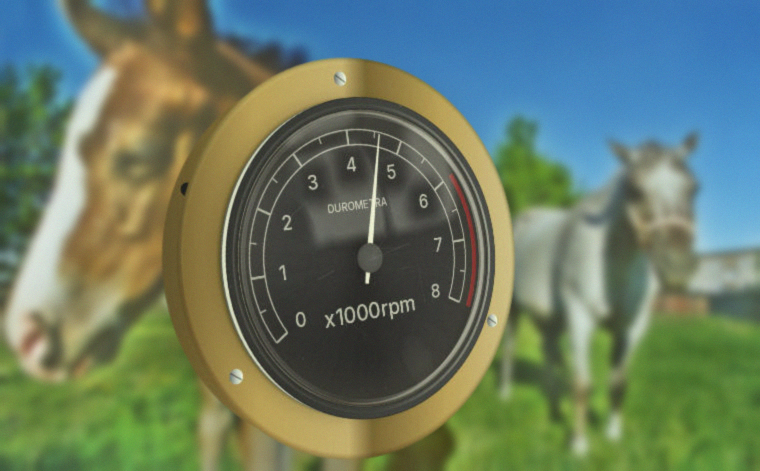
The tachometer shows 4500rpm
